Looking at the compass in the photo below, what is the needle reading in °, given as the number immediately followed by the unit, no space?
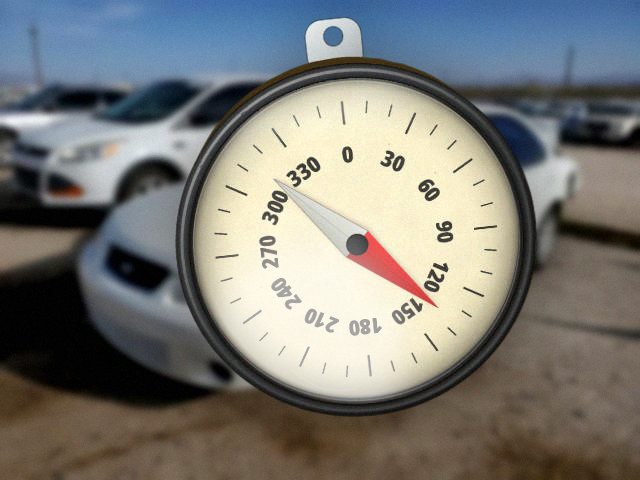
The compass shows 135°
